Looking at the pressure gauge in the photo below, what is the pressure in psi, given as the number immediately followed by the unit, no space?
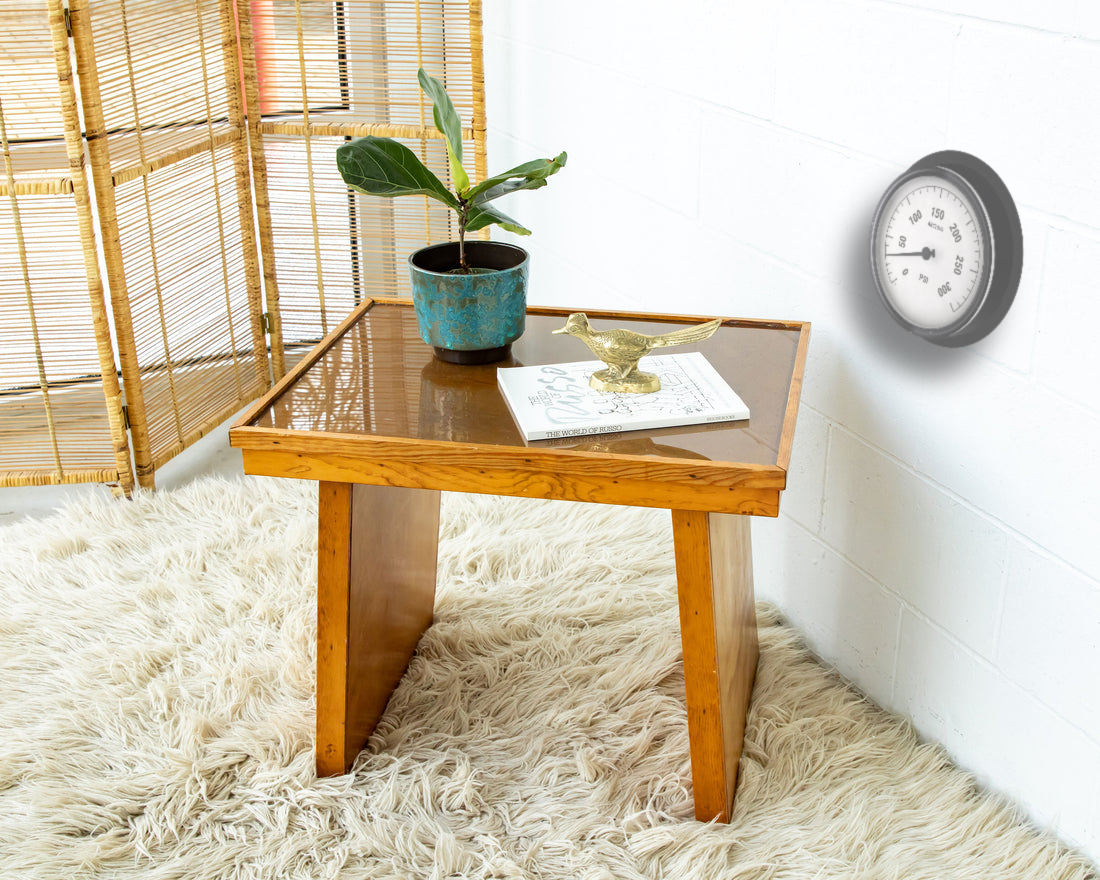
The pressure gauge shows 30psi
